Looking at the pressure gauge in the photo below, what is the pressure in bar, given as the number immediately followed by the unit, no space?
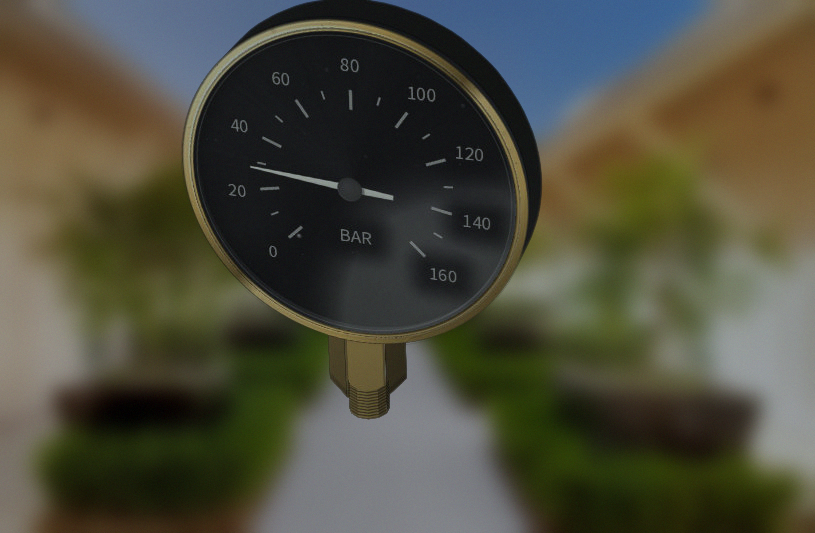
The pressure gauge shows 30bar
